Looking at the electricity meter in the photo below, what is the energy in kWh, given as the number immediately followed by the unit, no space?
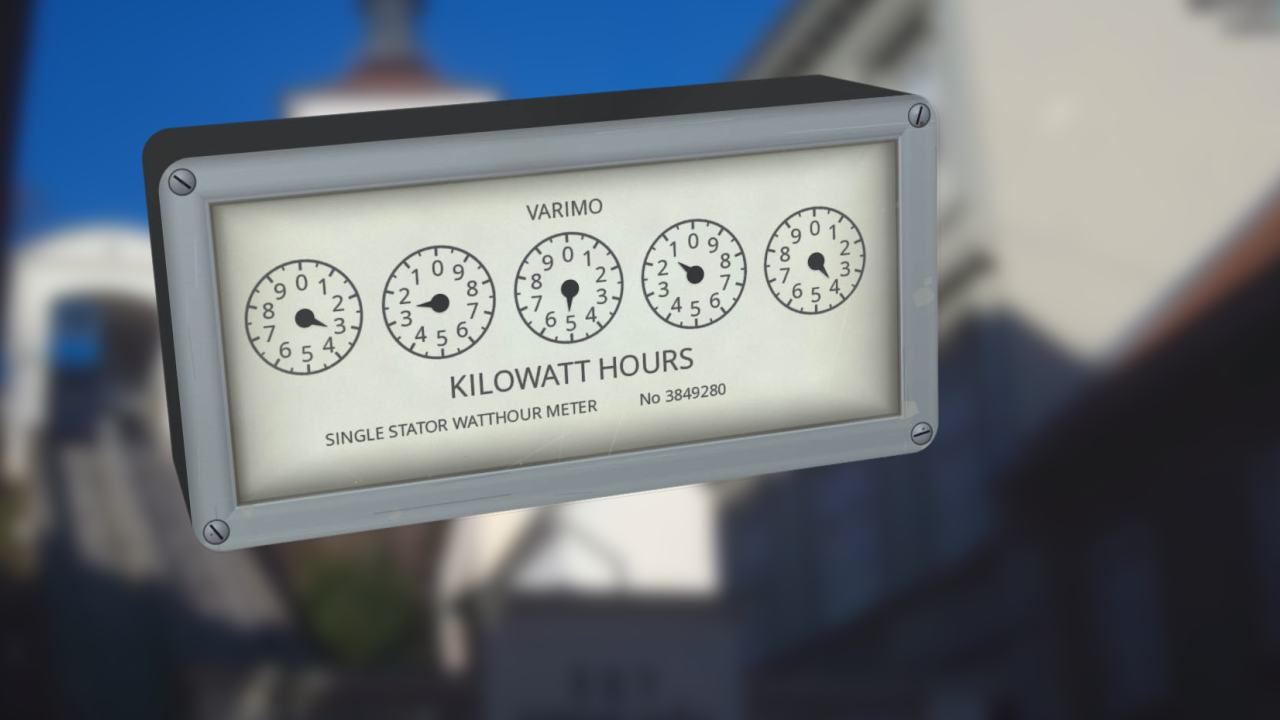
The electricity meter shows 32514kWh
